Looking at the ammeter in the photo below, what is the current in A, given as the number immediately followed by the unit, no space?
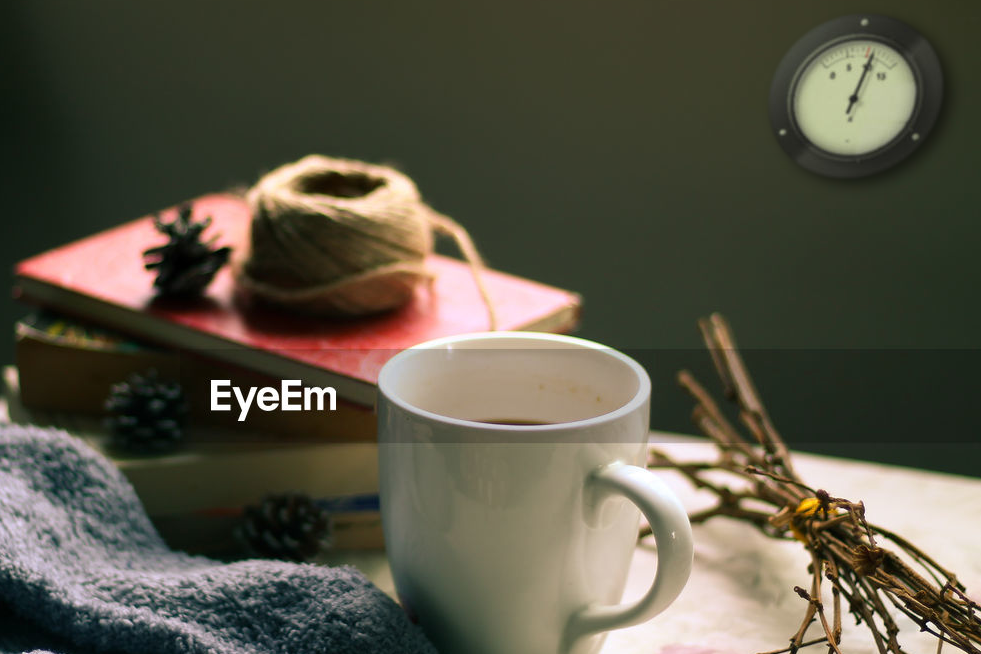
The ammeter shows 10A
